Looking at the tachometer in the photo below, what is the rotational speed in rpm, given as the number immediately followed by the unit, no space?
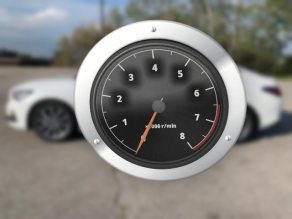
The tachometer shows 0rpm
